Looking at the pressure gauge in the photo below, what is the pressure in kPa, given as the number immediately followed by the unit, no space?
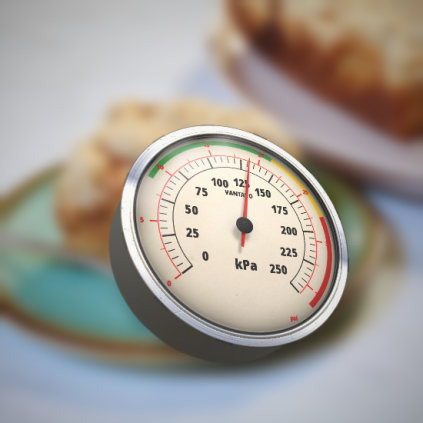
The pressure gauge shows 130kPa
